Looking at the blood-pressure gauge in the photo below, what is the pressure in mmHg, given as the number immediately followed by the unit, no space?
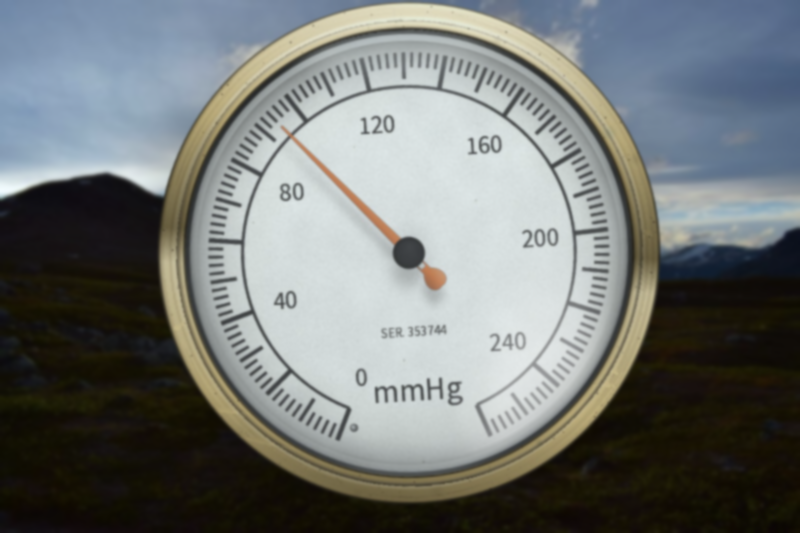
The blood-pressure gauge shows 94mmHg
